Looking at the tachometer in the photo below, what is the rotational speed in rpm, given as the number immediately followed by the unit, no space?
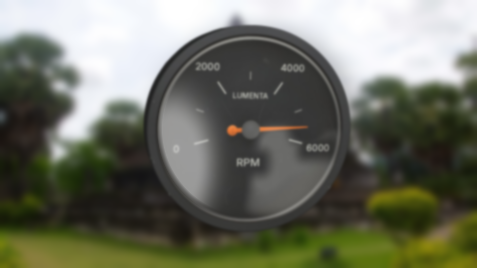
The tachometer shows 5500rpm
